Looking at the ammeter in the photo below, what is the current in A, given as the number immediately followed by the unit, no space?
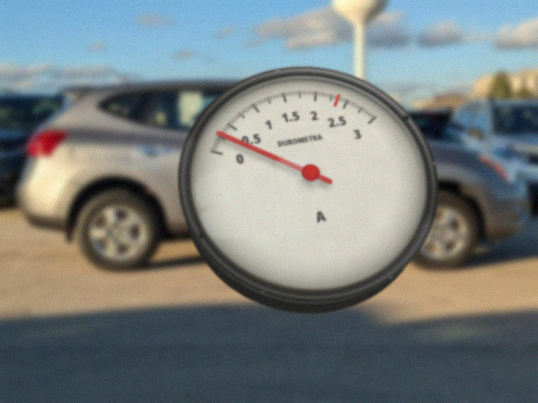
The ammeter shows 0.25A
